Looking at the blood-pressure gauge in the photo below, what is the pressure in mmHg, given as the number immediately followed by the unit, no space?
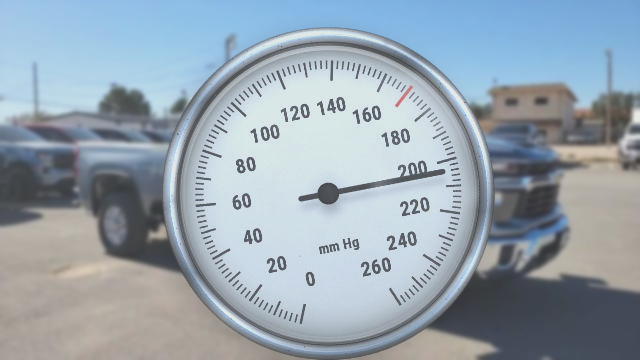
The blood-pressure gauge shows 204mmHg
